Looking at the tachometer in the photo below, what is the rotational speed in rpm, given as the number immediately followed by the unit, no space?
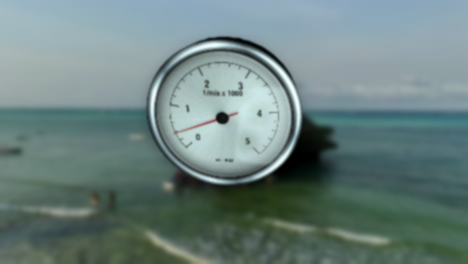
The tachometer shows 400rpm
